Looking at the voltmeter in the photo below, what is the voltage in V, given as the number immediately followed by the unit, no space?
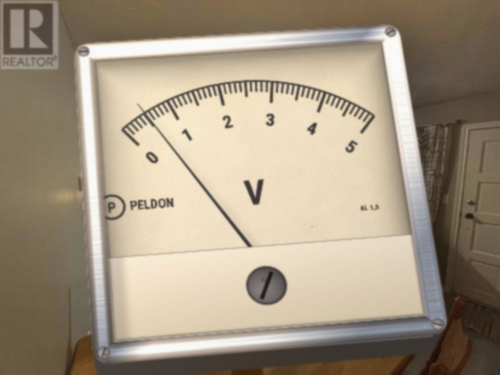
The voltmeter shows 0.5V
